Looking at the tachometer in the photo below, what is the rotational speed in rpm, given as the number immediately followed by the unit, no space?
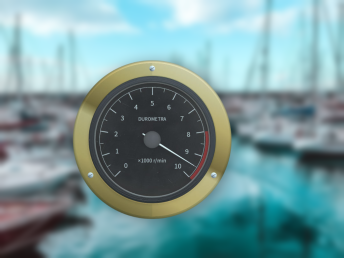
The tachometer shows 9500rpm
